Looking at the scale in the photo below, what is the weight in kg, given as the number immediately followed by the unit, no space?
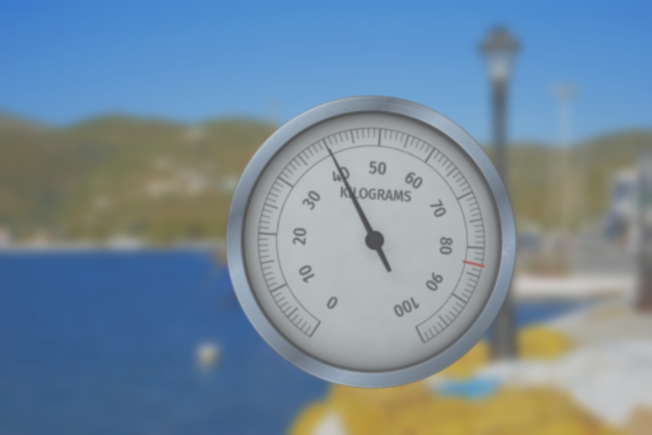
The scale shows 40kg
